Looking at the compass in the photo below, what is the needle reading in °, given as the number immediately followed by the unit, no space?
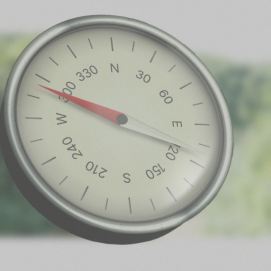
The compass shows 292.5°
